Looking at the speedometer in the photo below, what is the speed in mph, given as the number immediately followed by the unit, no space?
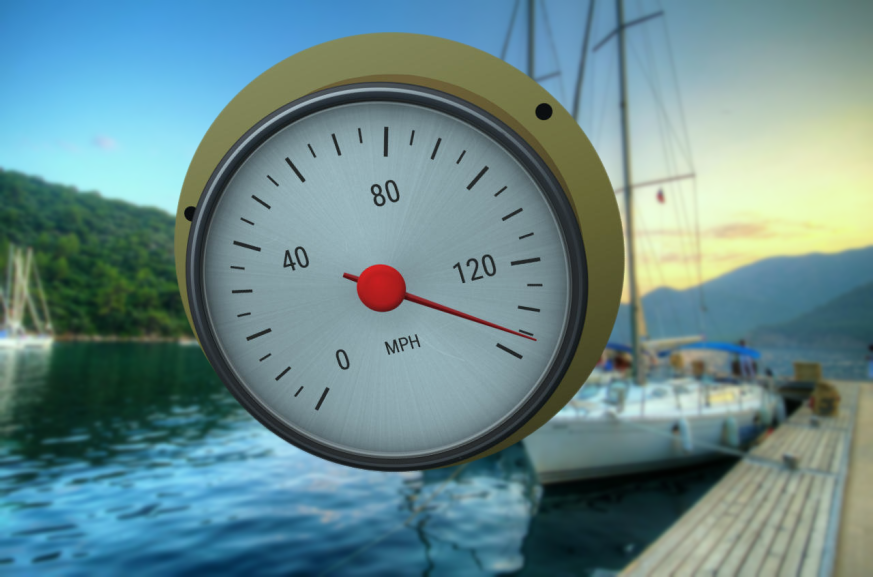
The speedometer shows 135mph
